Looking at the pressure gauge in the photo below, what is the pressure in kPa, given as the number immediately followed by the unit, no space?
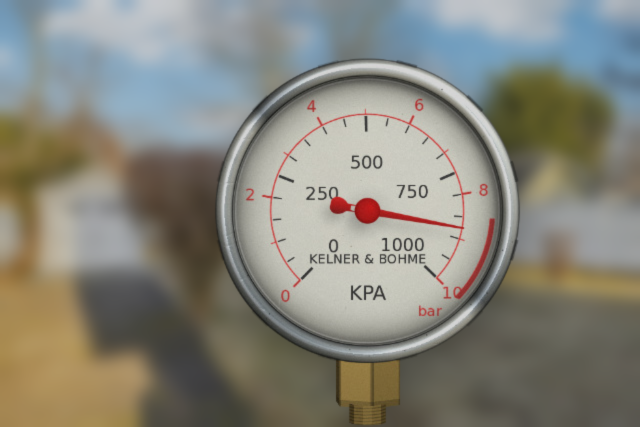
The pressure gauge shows 875kPa
